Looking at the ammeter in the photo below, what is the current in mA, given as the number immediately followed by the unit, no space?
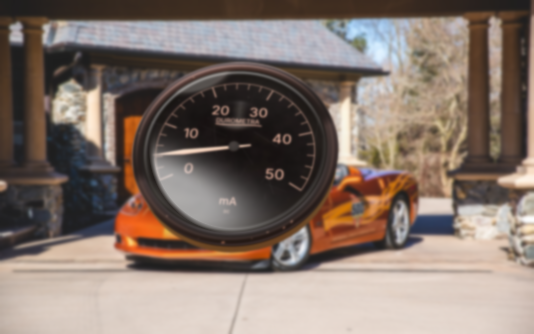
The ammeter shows 4mA
